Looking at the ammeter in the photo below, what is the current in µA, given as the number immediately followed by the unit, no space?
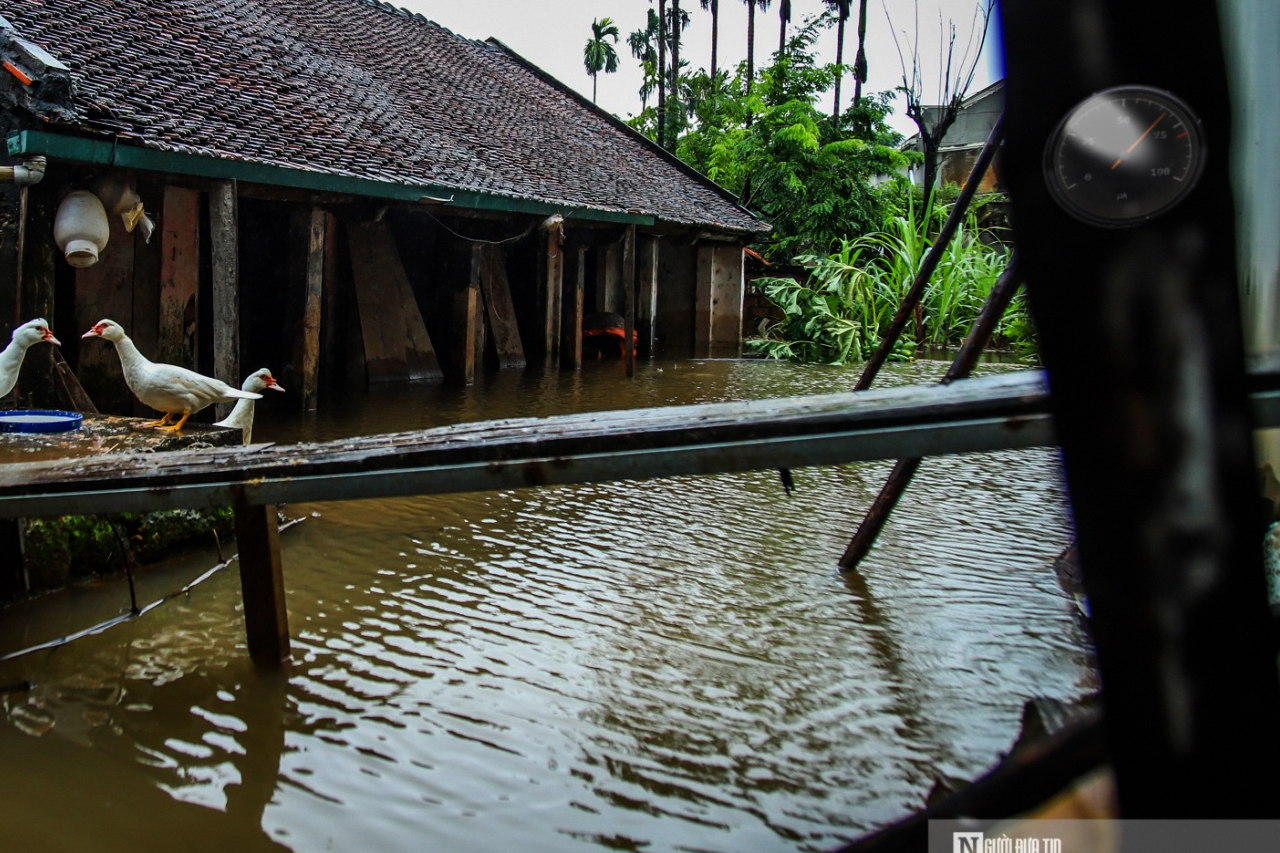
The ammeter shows 67.5µA
